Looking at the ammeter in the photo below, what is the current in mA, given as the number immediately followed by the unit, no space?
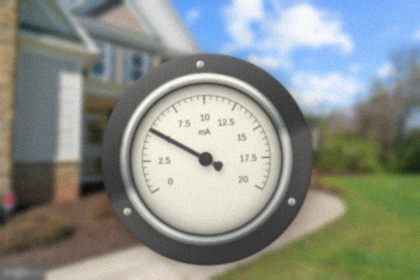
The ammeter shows 5mA
